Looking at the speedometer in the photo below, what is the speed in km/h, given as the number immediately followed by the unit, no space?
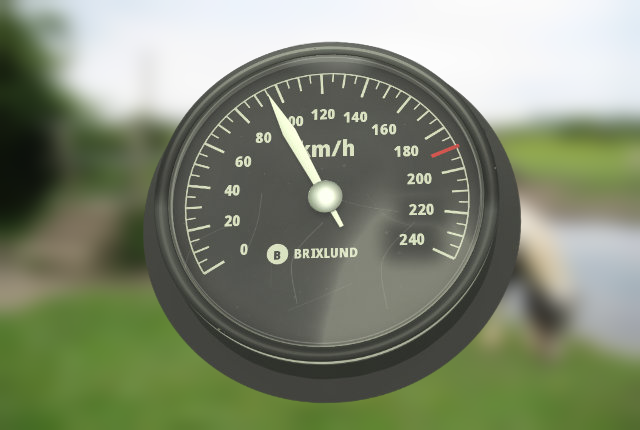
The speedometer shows 95km/h
